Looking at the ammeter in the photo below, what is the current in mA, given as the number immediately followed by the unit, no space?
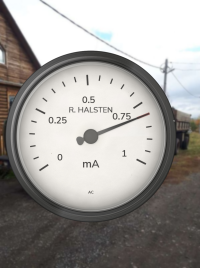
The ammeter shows 0.8mA
